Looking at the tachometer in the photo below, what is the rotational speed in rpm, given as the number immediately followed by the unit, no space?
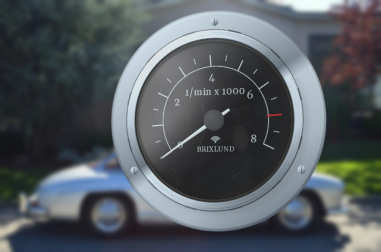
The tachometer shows 0rpm
